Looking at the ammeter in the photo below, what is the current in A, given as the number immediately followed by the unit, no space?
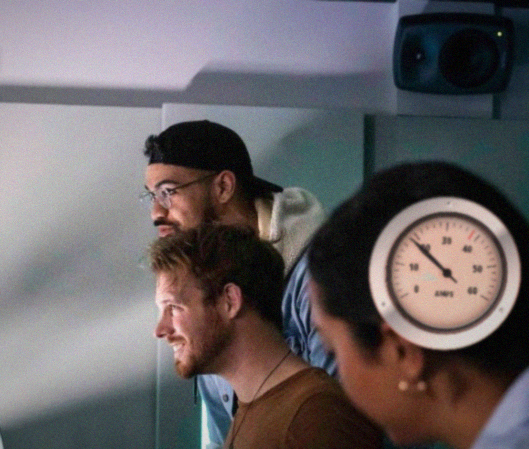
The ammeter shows 18A
